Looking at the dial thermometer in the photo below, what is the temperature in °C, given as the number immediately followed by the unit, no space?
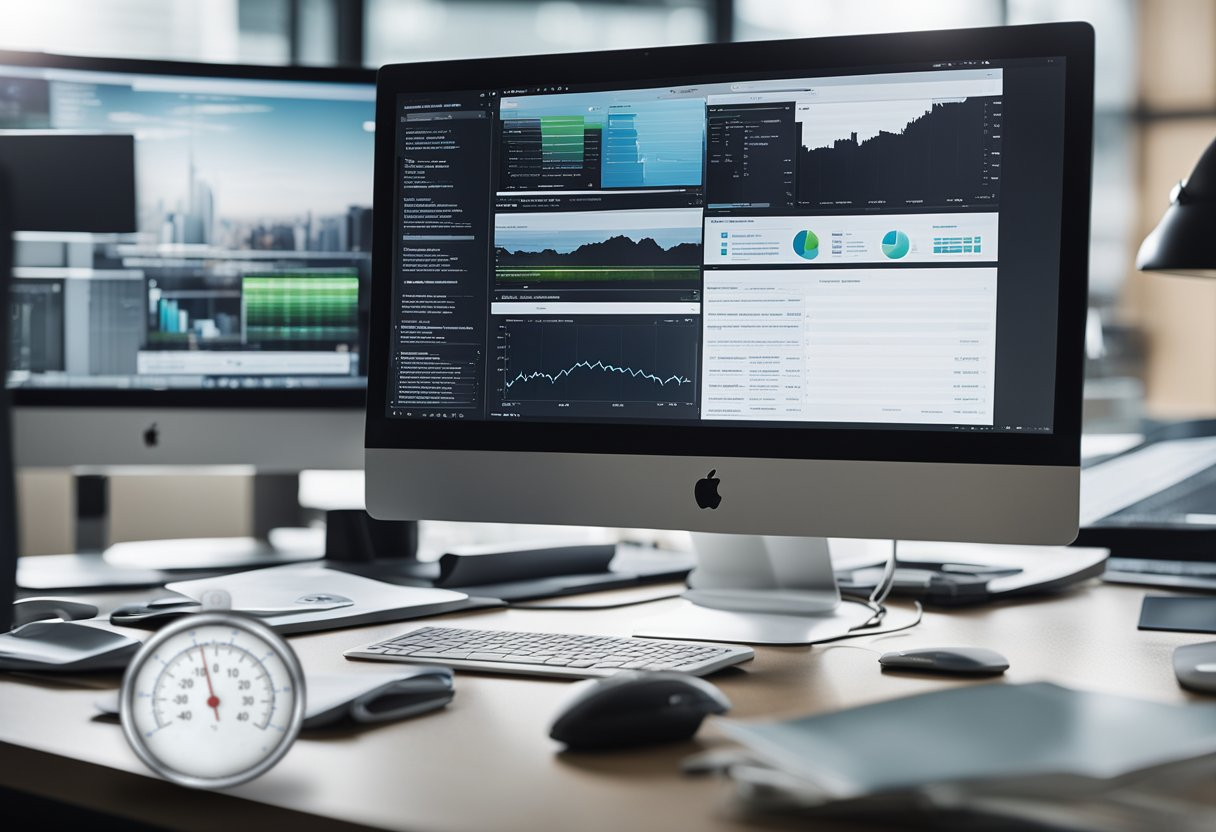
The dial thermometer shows -5°C
